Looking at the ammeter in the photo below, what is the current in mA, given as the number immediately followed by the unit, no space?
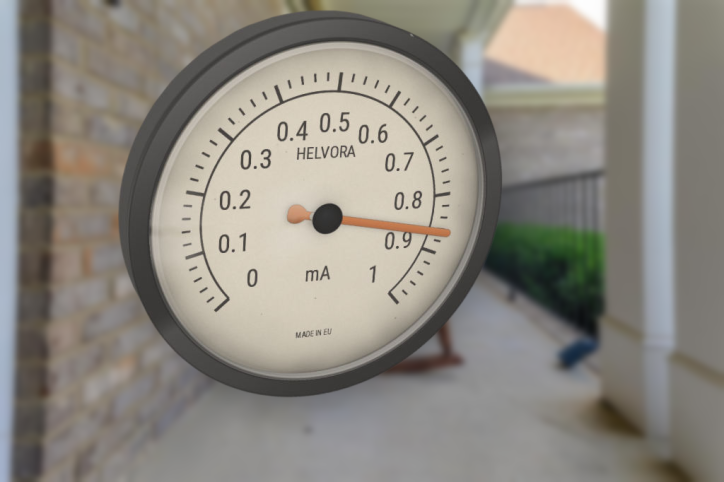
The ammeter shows 0.86mA
